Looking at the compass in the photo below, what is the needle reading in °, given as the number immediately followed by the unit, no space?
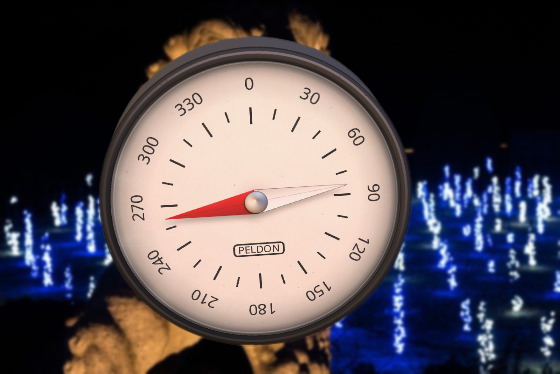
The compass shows 262.5°
